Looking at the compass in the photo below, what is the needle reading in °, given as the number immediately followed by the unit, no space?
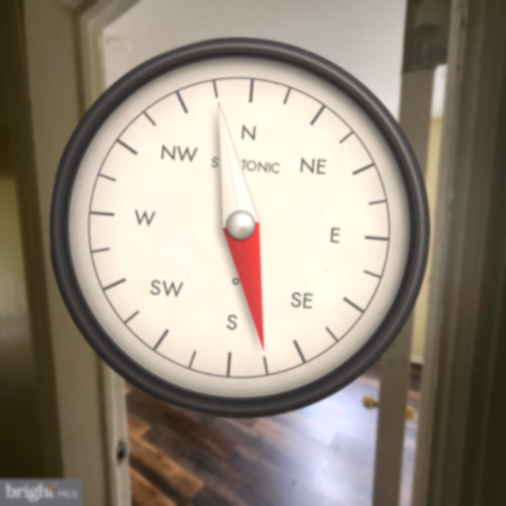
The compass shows 165°
